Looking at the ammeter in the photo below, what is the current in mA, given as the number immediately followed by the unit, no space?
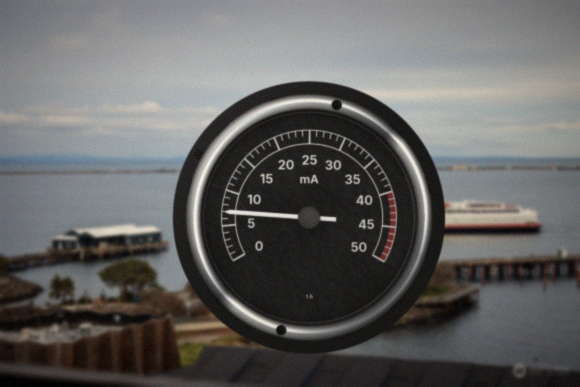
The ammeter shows 7mA
